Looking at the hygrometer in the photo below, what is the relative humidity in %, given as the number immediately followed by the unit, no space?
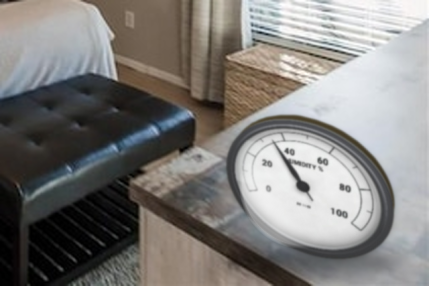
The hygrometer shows 35%
